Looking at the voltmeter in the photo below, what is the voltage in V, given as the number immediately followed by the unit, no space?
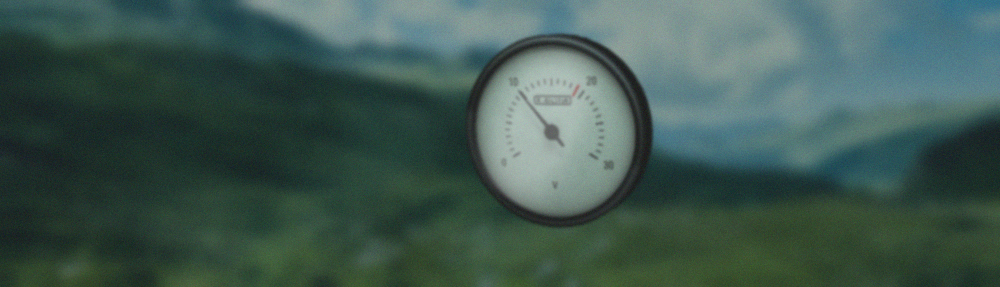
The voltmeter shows 10V
